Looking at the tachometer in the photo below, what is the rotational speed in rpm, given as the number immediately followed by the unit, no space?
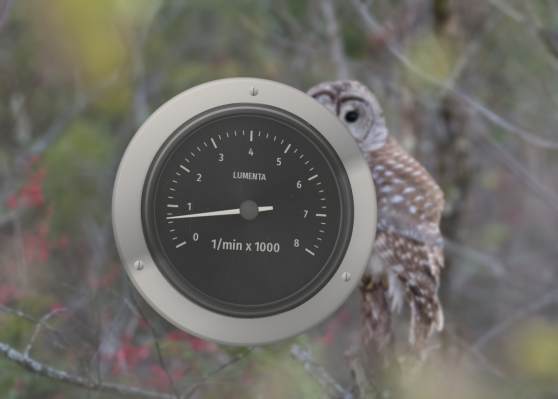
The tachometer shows 700rpm
